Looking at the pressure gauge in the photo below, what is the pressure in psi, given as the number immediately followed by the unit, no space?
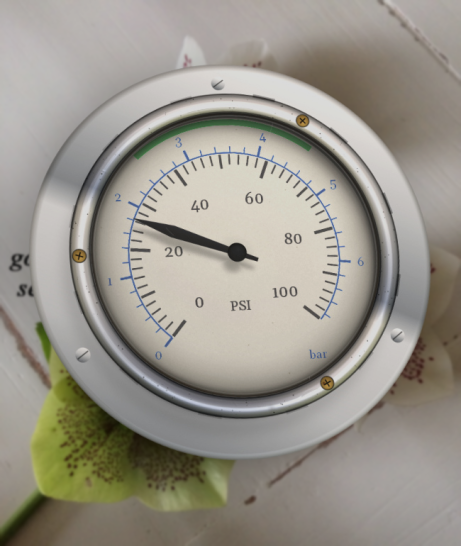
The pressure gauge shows 26psi
